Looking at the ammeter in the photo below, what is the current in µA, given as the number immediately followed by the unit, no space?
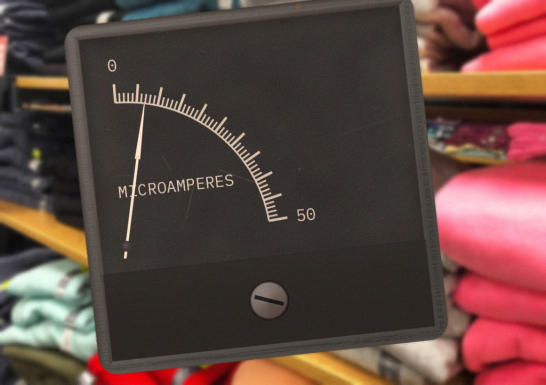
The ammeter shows 7µA
